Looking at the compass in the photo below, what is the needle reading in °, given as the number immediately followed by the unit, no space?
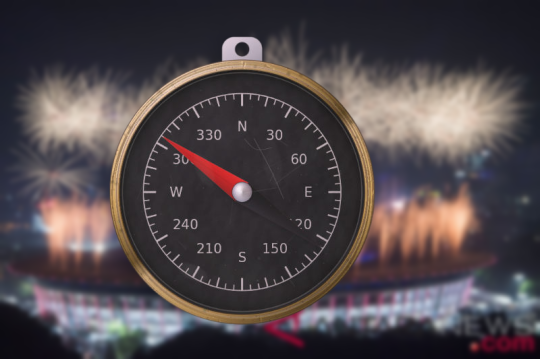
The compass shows 305°
